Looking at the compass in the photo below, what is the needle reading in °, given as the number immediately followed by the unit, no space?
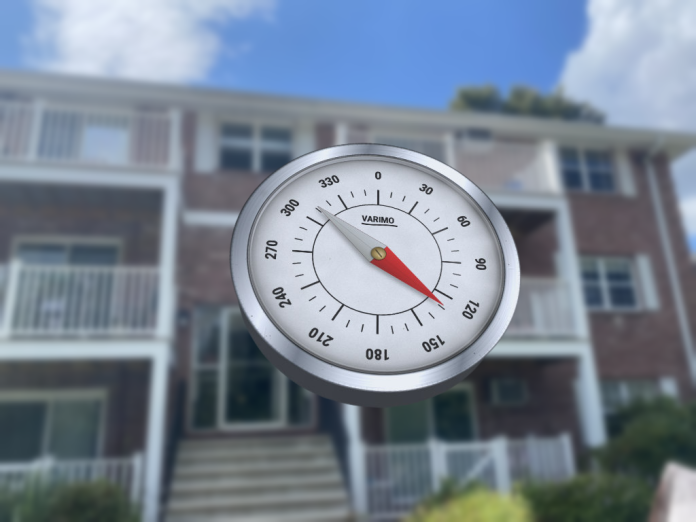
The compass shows 130°
